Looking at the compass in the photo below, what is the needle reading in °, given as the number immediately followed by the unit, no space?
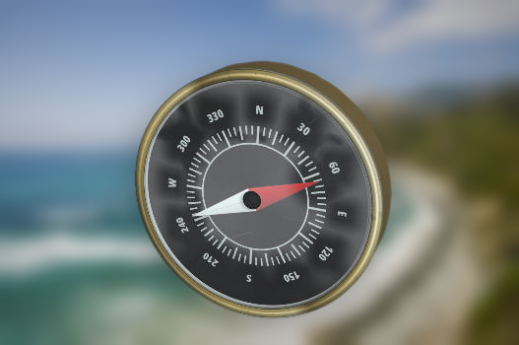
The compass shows 65°
